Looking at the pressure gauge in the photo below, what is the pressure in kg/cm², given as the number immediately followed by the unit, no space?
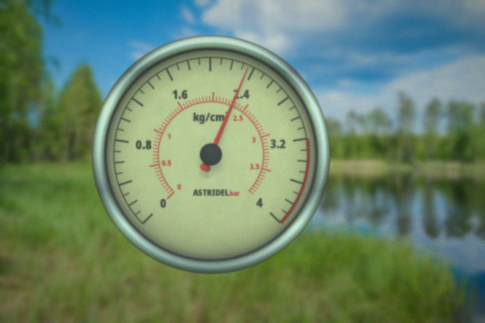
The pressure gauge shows 2.35kg/cm²
